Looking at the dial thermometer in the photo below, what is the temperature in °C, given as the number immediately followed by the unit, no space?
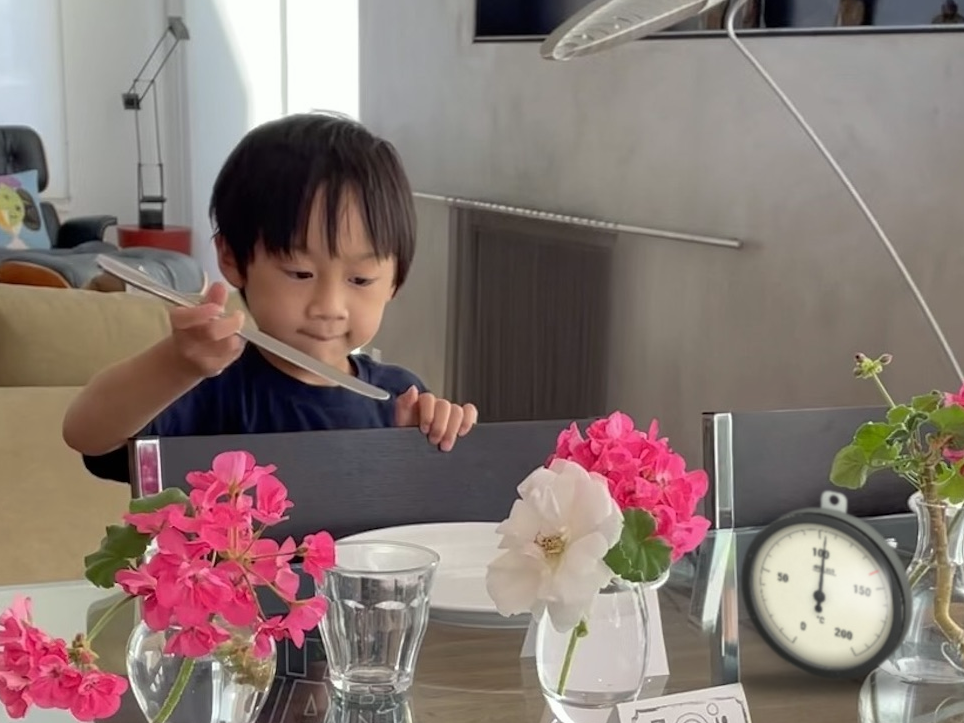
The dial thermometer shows 105°C
